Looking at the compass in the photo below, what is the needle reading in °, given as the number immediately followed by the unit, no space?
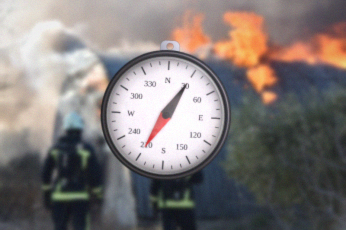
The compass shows 210°
